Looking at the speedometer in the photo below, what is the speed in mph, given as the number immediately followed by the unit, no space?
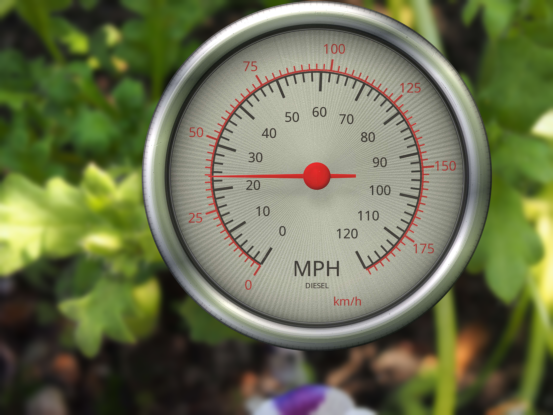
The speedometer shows 23mph
